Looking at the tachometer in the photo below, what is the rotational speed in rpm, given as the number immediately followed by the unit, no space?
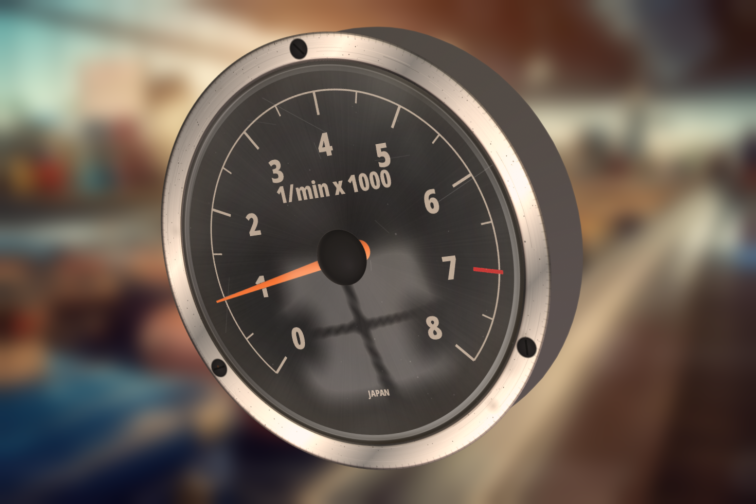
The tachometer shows 1000rpm
